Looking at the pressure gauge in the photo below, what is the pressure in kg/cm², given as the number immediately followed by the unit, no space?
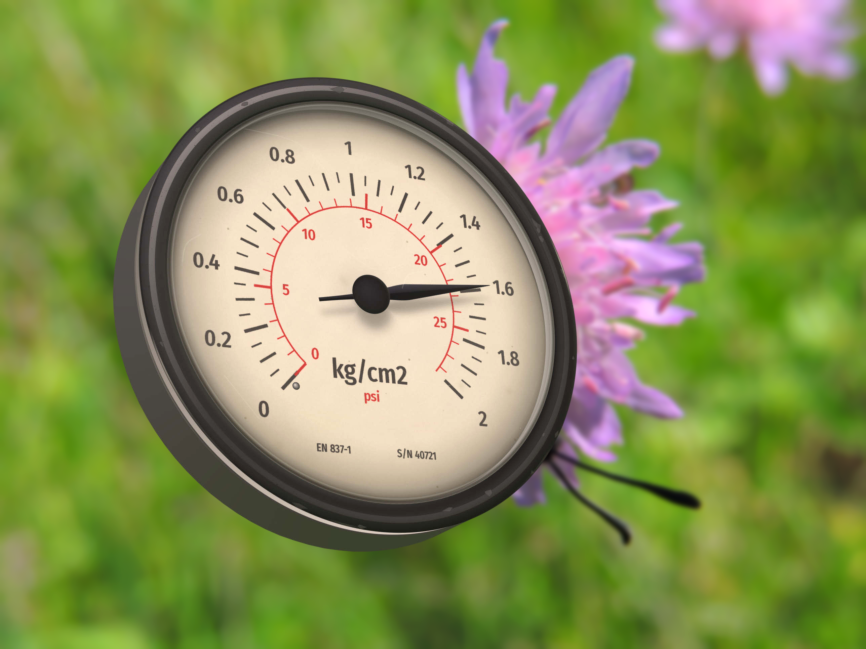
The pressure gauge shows 1.6kg/cm²
